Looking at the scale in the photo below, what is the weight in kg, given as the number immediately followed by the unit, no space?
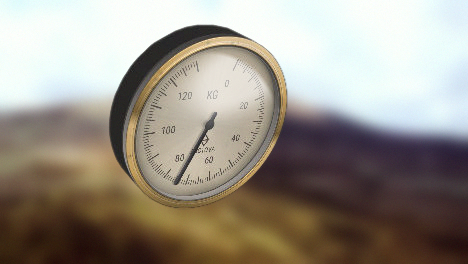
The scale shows 75kg
